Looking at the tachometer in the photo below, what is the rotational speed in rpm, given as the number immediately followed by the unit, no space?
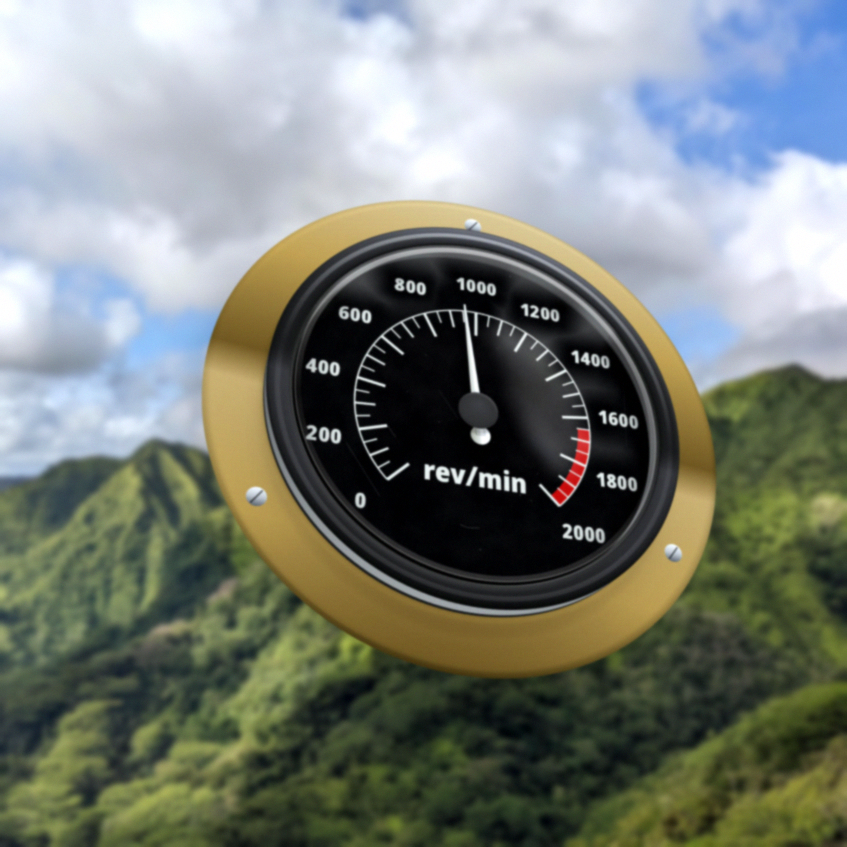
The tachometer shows 950rpm
